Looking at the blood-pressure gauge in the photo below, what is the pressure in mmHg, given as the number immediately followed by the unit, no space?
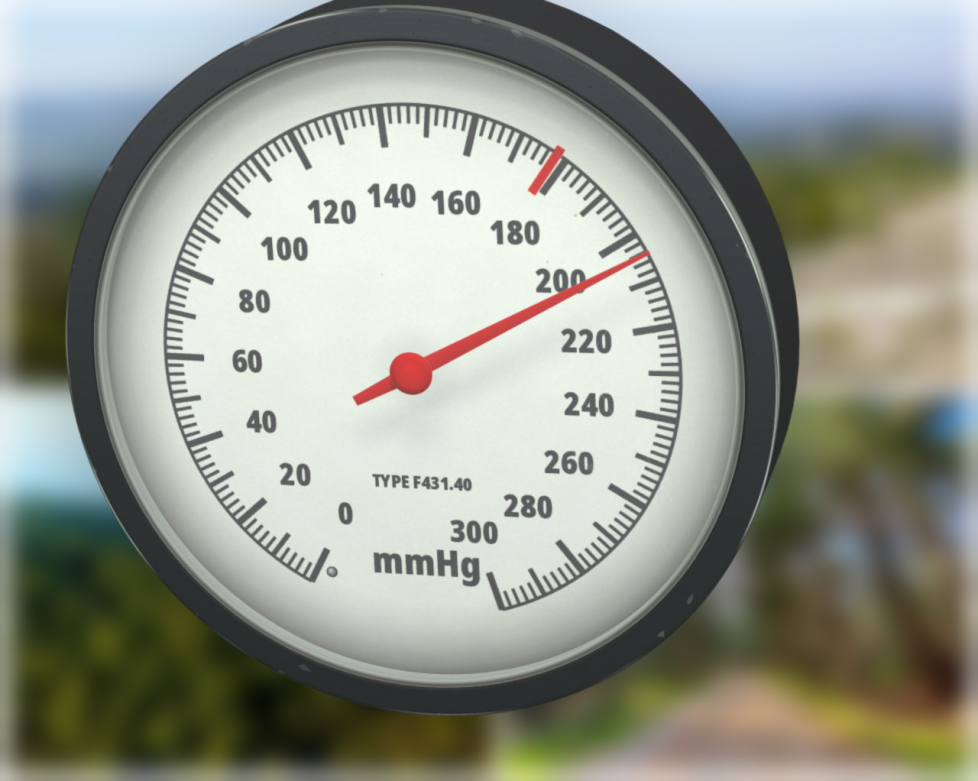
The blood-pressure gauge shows 204mmHg
